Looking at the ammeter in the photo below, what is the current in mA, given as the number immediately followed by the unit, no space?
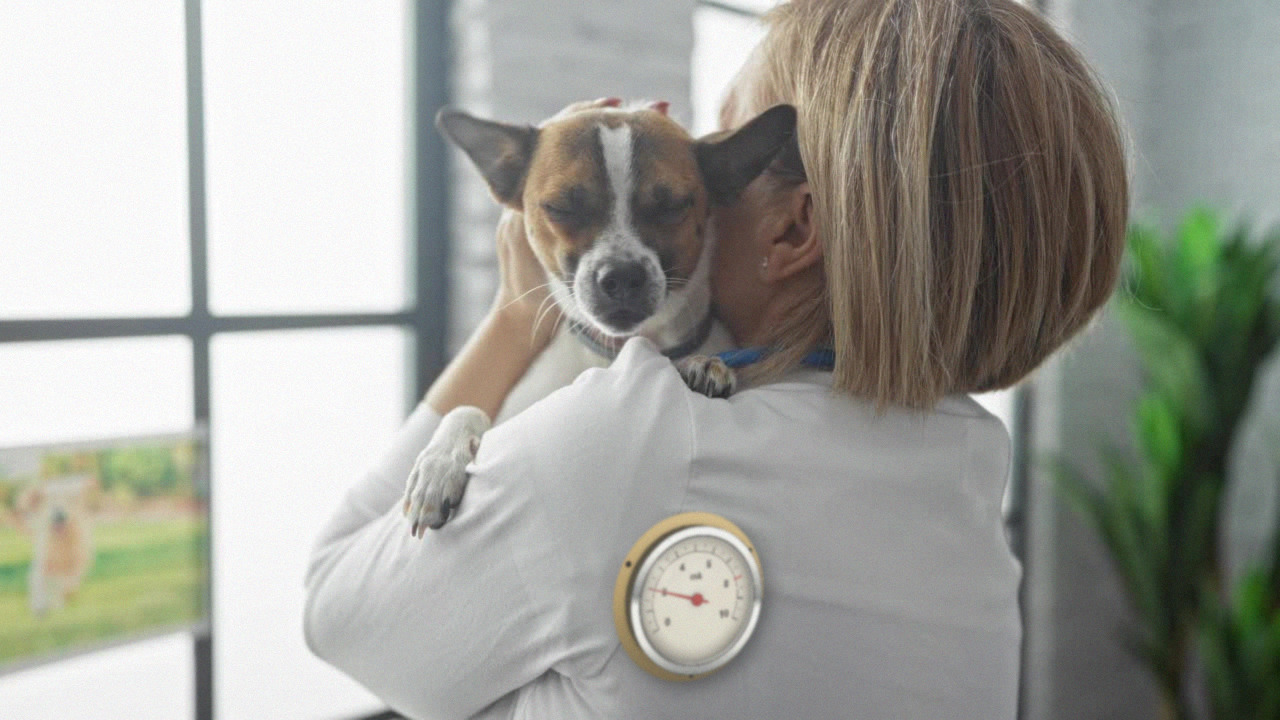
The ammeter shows 2mA
